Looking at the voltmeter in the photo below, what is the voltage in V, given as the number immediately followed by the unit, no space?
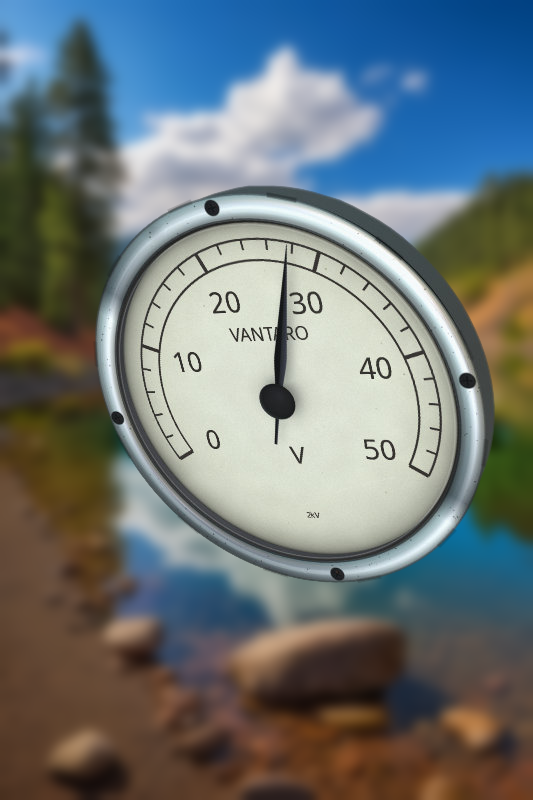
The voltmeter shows 28V
